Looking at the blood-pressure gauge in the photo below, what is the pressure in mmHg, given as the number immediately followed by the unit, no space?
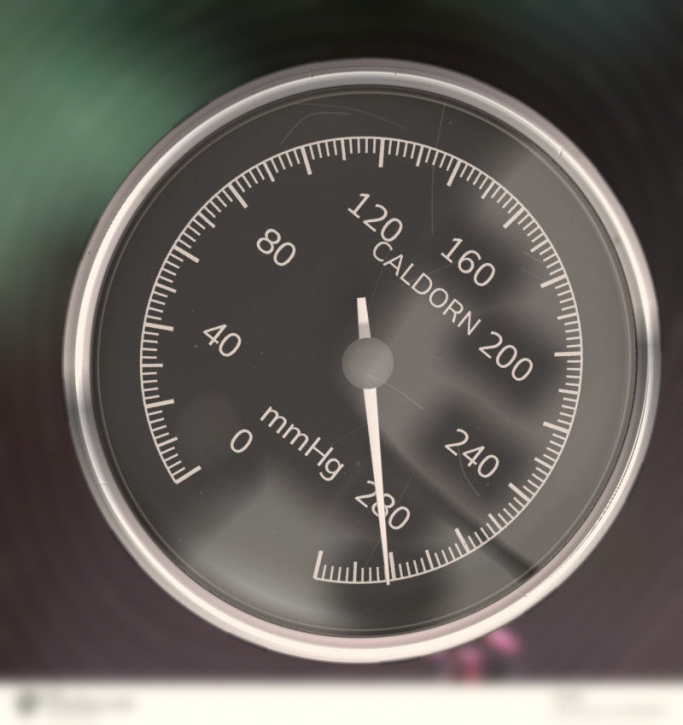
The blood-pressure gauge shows 282mmHg
